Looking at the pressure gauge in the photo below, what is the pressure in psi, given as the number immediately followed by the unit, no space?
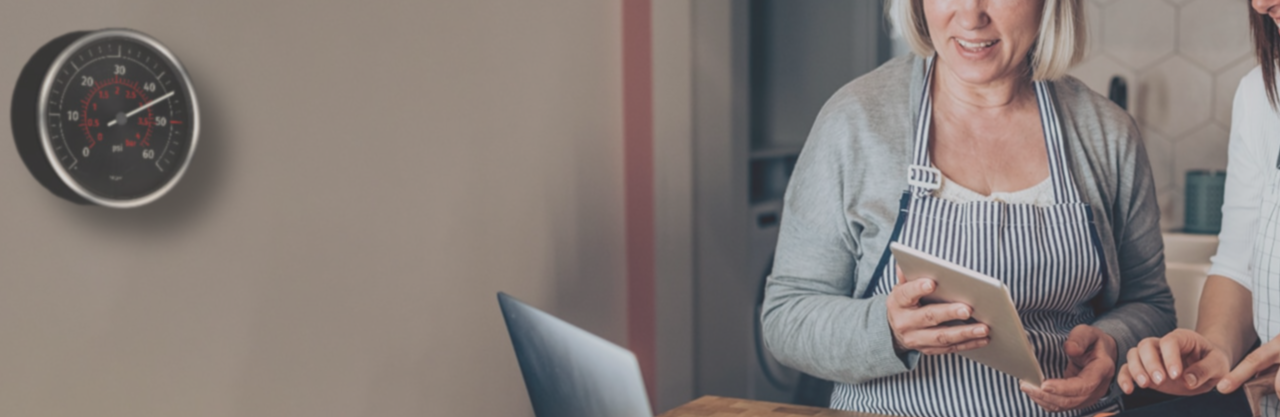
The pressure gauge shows 44psi
